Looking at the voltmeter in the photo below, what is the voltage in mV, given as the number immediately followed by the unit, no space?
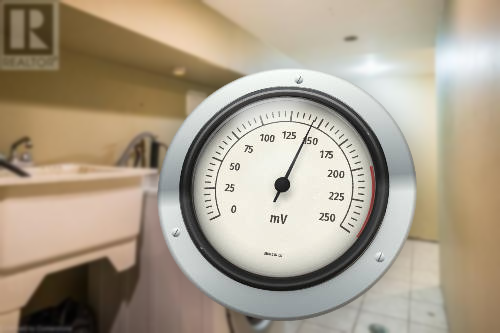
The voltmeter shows 145mV
